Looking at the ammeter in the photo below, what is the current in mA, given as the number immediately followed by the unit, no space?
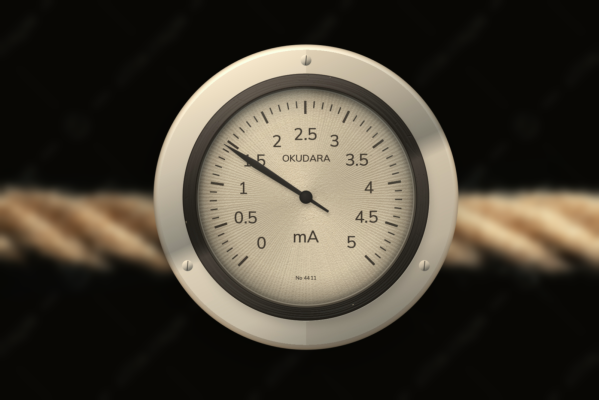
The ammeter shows 1.45mA
